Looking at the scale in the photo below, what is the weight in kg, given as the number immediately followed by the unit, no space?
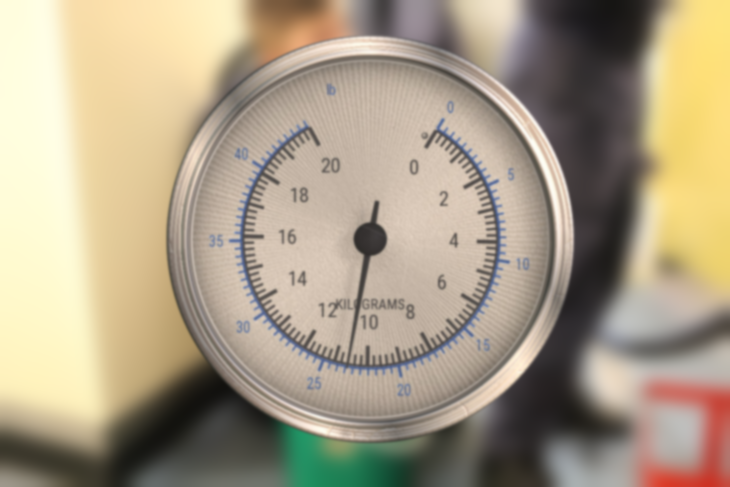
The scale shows 10.6kg
